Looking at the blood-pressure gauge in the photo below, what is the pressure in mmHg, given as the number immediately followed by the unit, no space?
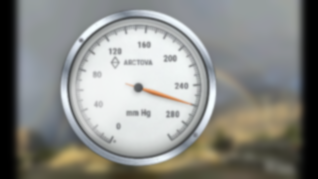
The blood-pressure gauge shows 260mmHg
